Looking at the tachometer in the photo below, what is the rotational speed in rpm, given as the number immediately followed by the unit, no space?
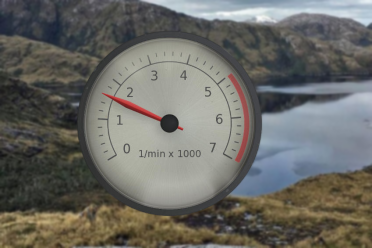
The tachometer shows 1600rpm
